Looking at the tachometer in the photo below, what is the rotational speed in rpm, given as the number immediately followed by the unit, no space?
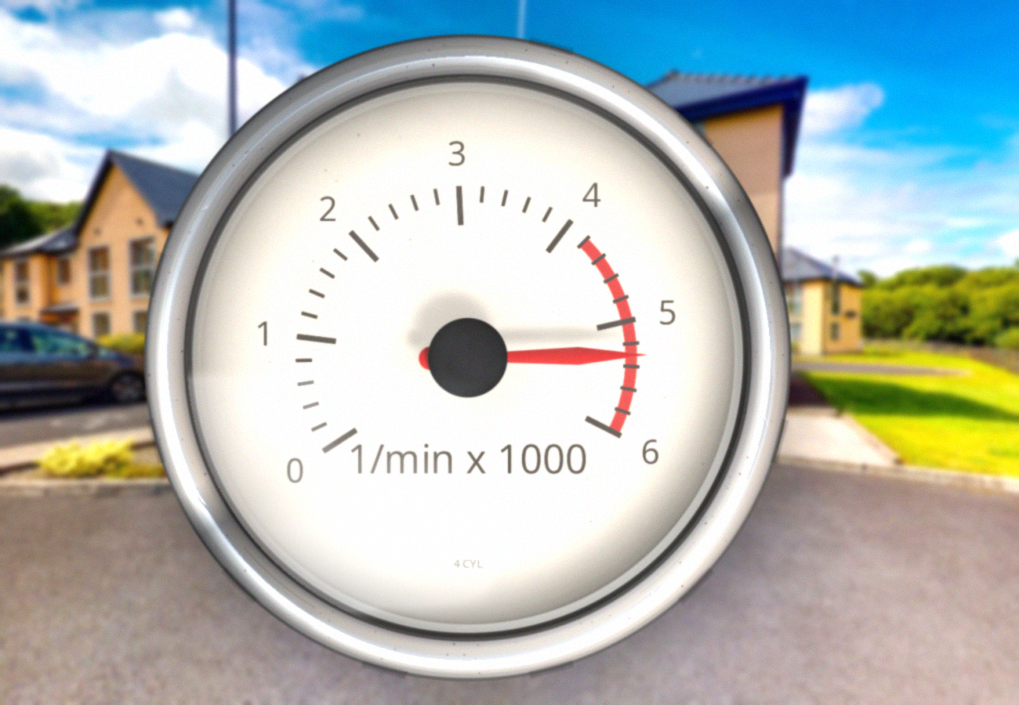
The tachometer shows 5300rpm
